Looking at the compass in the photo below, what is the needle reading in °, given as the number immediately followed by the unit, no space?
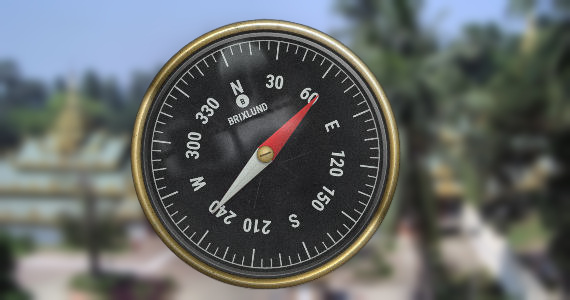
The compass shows 65°
